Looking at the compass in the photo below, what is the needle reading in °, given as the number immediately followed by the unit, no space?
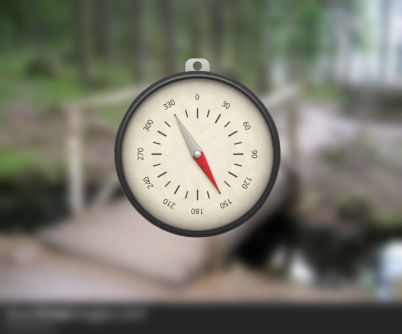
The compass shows 150°
